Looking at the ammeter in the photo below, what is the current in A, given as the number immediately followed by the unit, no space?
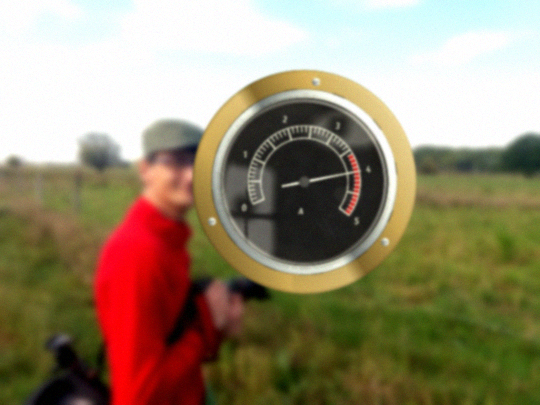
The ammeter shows 4A
